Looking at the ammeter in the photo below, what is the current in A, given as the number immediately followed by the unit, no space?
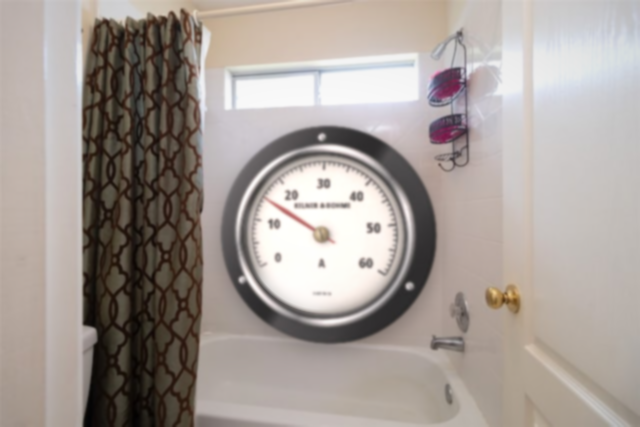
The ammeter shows 15A
